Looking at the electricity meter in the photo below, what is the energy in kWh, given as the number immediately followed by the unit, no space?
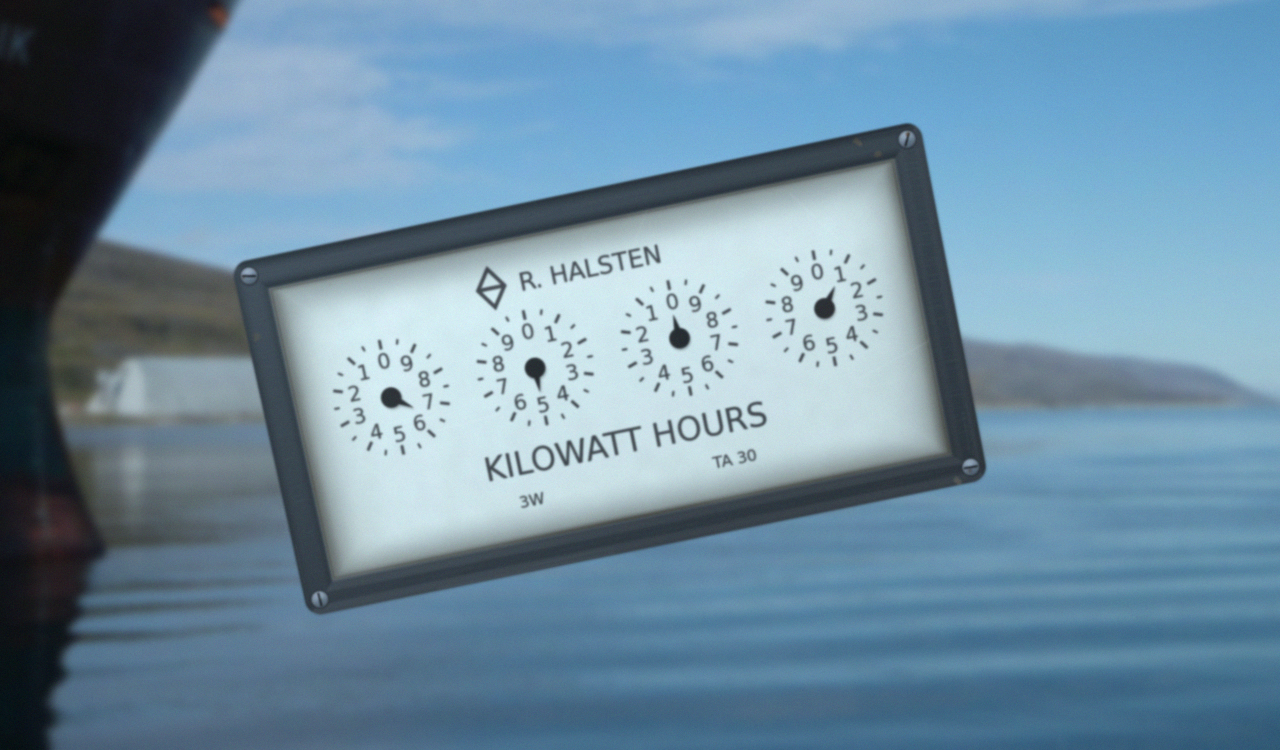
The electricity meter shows 6501kWh
